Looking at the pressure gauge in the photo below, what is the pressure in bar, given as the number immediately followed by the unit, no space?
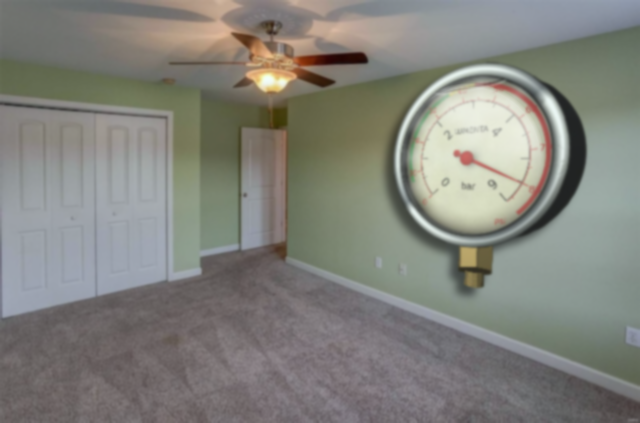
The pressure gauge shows 5.5bar
